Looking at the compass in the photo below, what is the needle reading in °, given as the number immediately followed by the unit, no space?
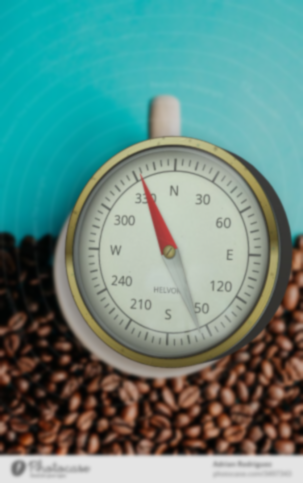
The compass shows 335°
